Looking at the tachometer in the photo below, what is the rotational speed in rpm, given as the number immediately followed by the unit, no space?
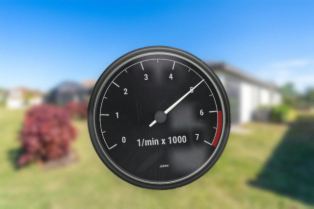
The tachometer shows 5000rpm
